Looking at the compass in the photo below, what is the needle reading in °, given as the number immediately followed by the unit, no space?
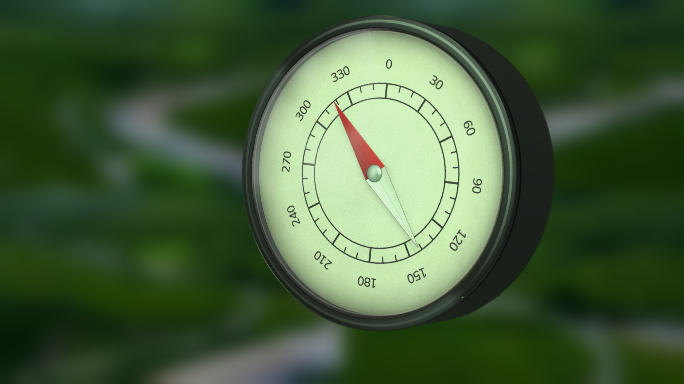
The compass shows 320°
